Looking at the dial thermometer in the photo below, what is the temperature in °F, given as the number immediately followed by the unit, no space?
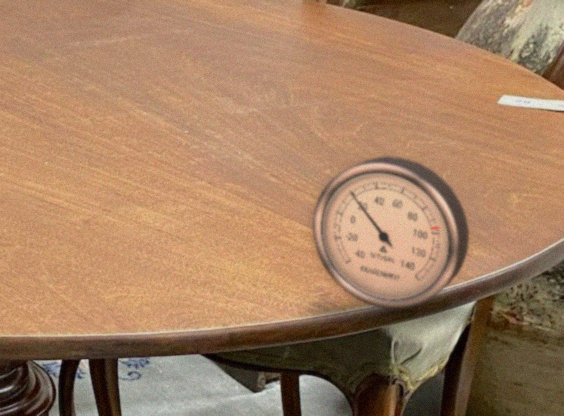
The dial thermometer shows 20°F
